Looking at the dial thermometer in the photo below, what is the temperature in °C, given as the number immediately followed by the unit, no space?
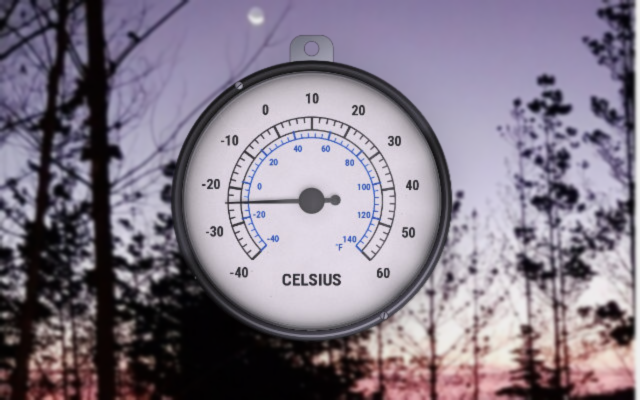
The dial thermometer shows -24°C
